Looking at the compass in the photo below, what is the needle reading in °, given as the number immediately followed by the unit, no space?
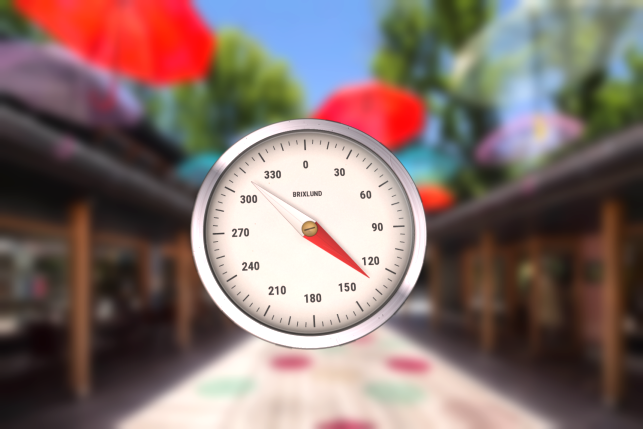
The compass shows 132.5°
